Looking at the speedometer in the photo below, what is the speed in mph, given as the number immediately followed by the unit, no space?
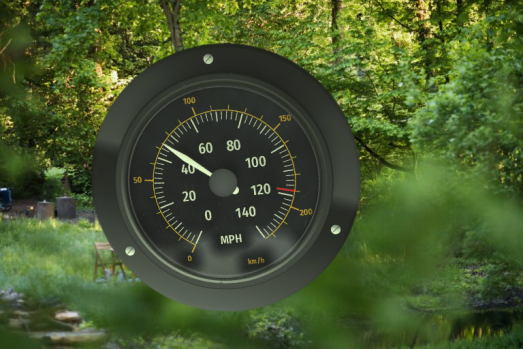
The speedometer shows 46mph
